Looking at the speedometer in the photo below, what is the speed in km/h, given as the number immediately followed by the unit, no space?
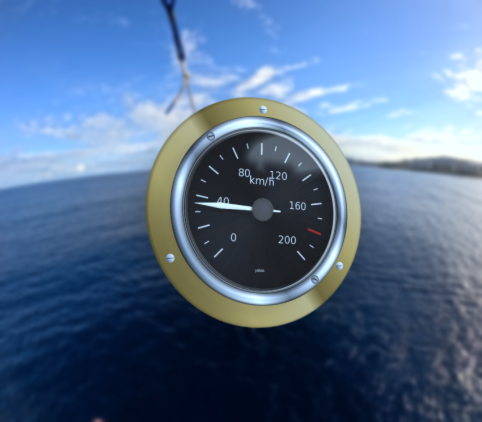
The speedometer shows 35km/h
